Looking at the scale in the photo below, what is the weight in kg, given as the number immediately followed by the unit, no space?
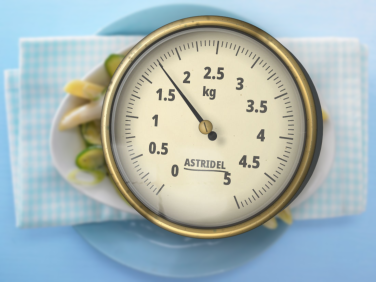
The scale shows 1.75kg
